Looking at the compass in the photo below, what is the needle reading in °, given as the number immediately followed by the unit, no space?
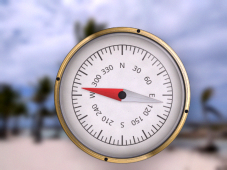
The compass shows 280°
